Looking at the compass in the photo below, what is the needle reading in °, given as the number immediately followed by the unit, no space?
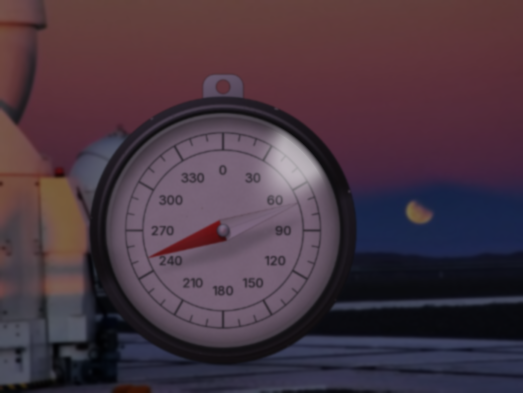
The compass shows 250°
